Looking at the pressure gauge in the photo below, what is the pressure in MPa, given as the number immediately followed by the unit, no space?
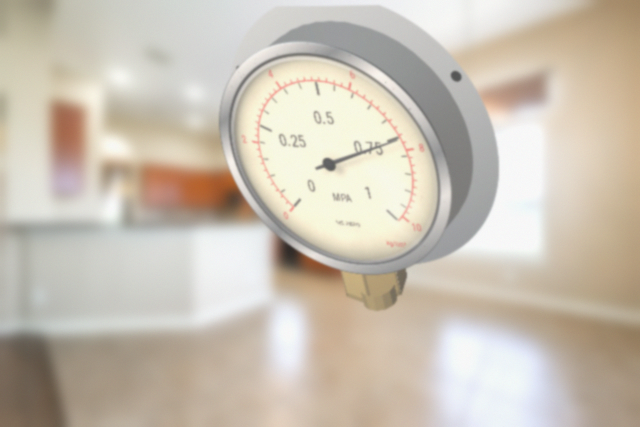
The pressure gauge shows 0.75MPa
